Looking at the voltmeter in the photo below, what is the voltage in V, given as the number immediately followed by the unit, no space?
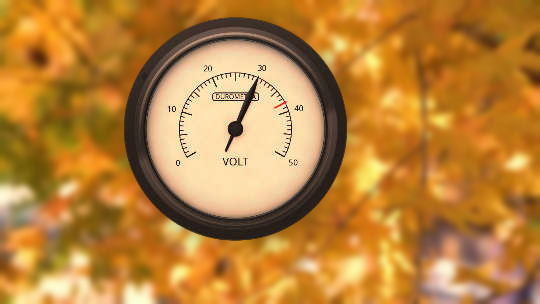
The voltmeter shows 30V
